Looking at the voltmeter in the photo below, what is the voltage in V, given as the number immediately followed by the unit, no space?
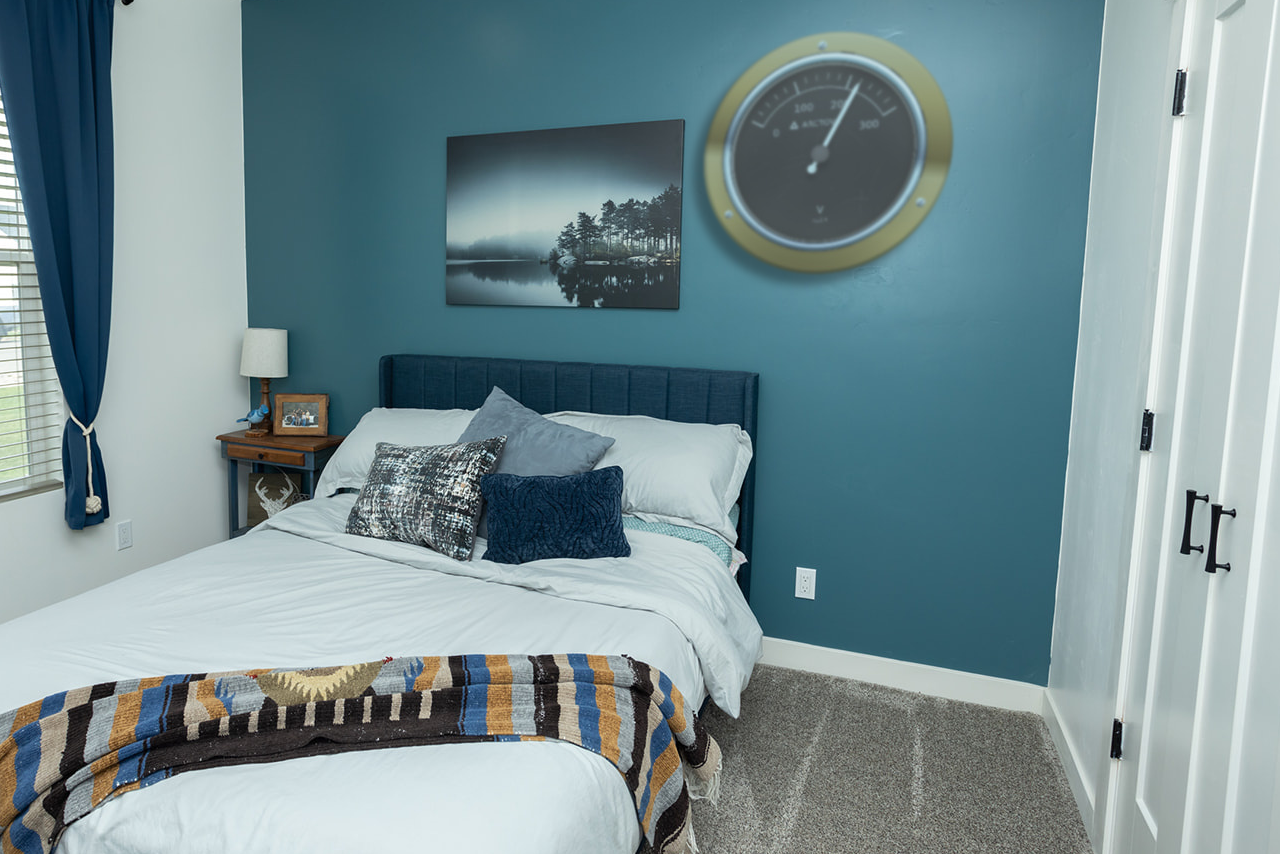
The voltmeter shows 220V
